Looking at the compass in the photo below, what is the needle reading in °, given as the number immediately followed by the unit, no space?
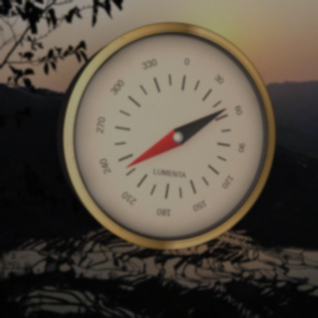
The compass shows 232.5°
